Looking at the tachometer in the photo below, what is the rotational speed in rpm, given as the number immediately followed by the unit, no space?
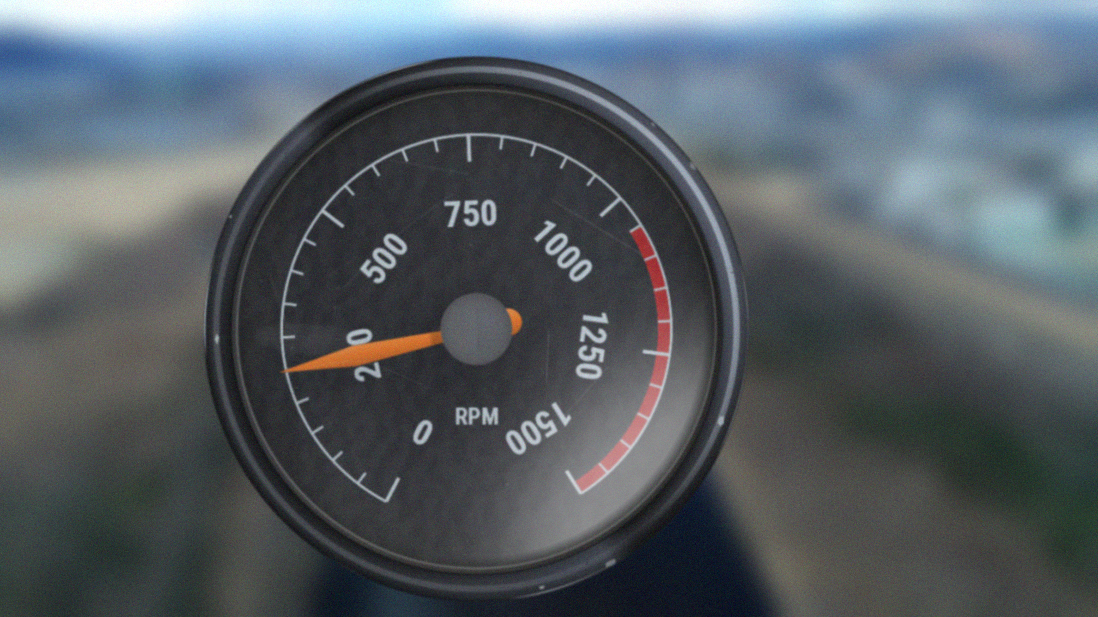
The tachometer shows 250rpm
